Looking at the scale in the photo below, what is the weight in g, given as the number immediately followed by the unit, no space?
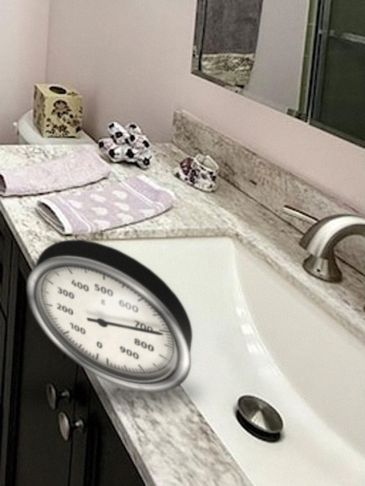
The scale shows 700g
